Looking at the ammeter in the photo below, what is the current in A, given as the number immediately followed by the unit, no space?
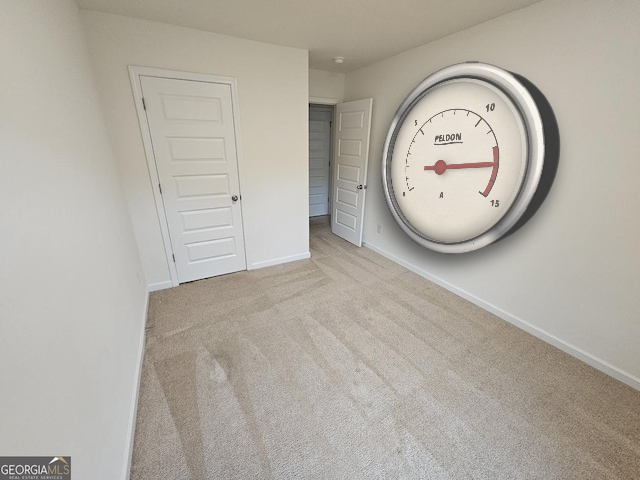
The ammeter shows 13A
